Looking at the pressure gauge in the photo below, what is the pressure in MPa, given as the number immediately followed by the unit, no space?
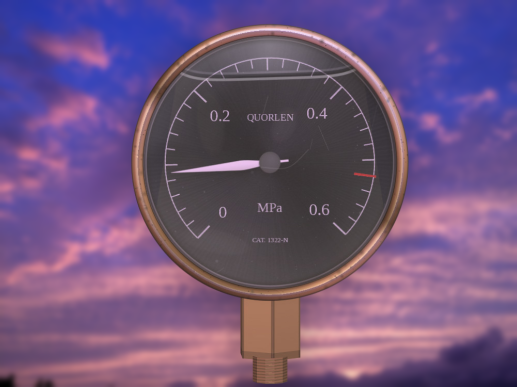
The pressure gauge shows 0.09MPa
